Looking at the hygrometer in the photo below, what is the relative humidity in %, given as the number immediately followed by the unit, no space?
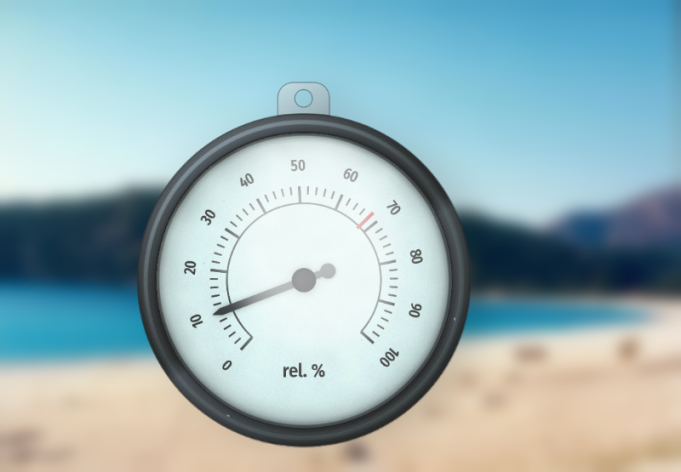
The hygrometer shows 10%
